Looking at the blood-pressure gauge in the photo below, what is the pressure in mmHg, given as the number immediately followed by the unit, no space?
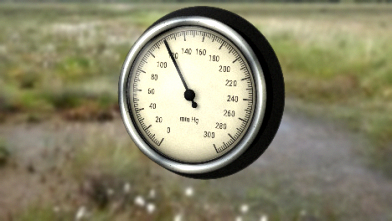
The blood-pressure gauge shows 120mmHg
